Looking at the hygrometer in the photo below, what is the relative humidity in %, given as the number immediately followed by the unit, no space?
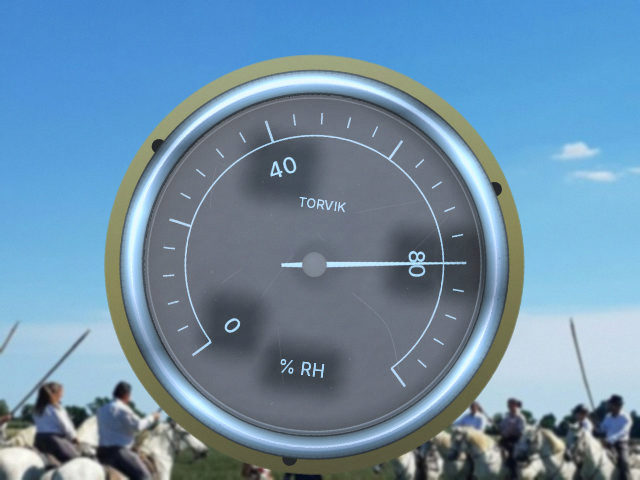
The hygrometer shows 80%
